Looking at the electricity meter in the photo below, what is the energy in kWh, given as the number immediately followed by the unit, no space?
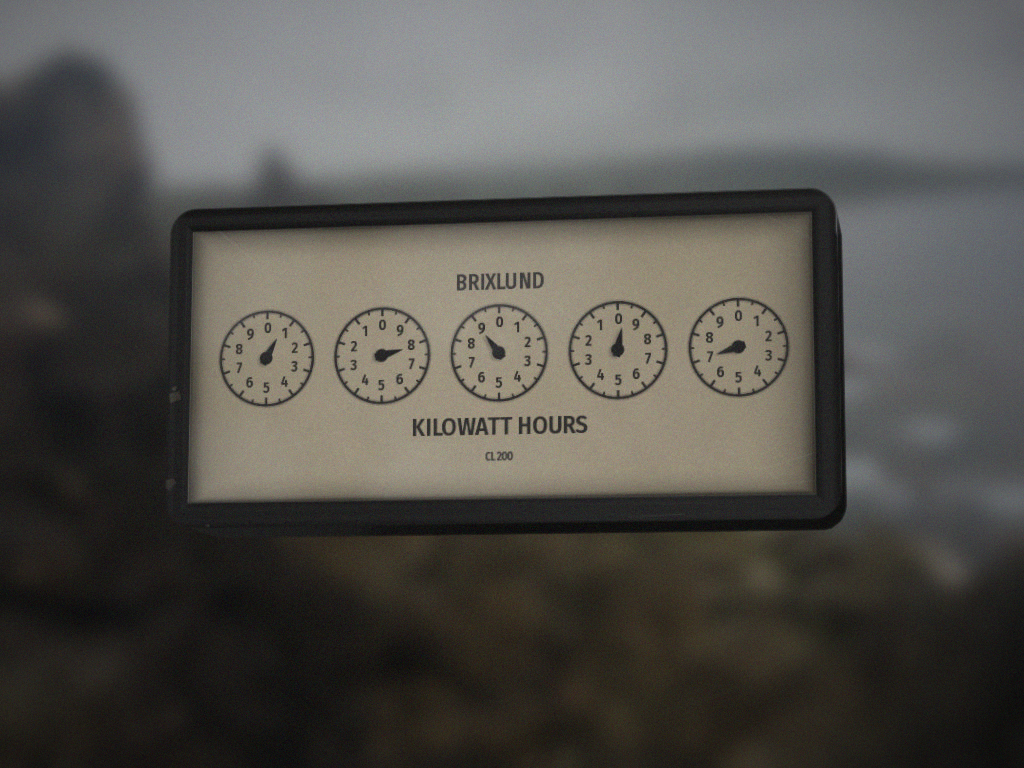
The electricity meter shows 7897kWh
